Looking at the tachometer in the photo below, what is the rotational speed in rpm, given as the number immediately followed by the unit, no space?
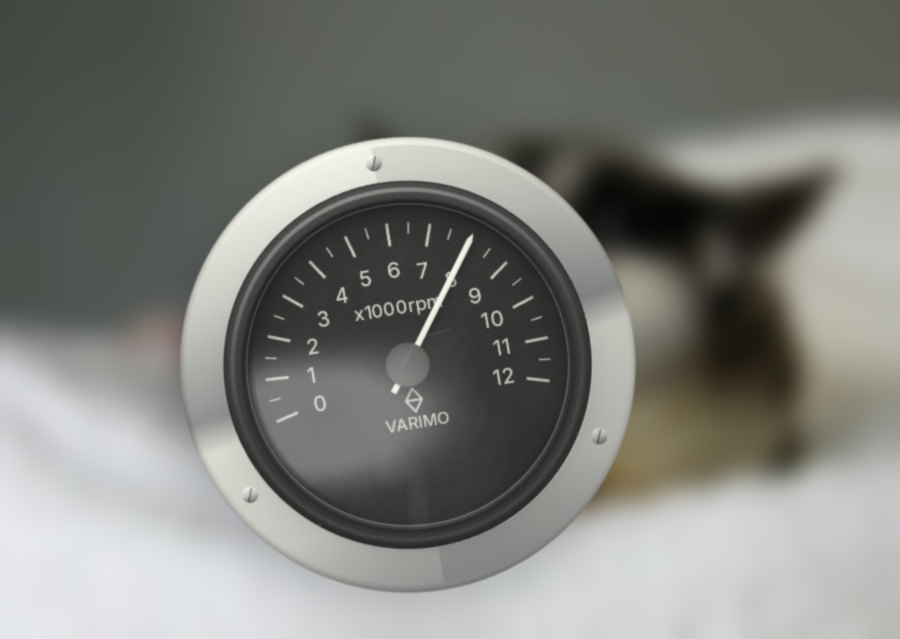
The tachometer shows 8000rpm
